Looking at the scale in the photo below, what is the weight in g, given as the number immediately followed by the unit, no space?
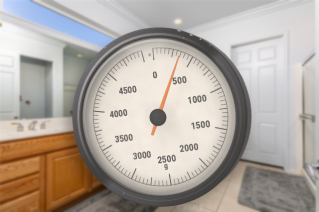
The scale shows 350g
